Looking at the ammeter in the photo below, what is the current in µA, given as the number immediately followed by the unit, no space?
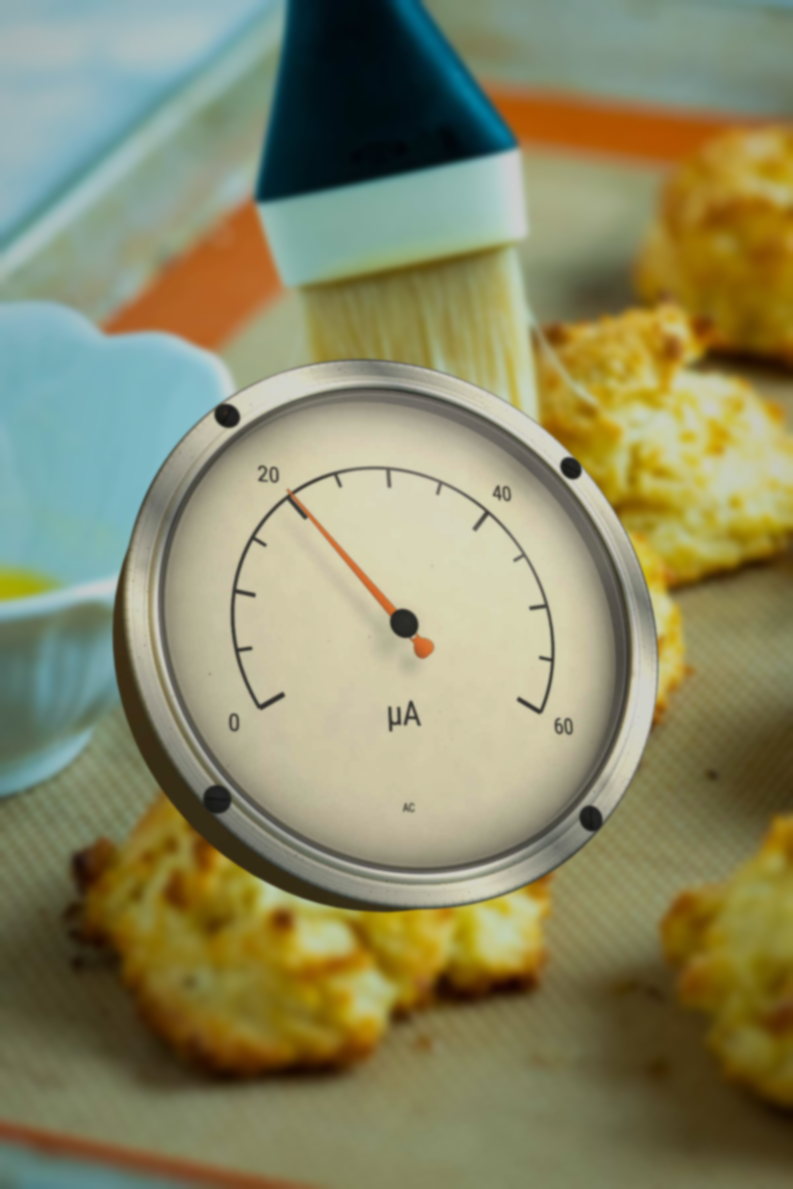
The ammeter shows 20µA
